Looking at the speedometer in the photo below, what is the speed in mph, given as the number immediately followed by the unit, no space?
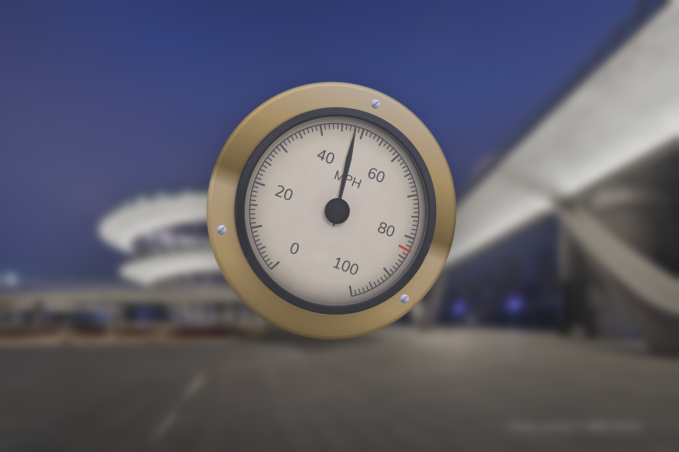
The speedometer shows 48mph
